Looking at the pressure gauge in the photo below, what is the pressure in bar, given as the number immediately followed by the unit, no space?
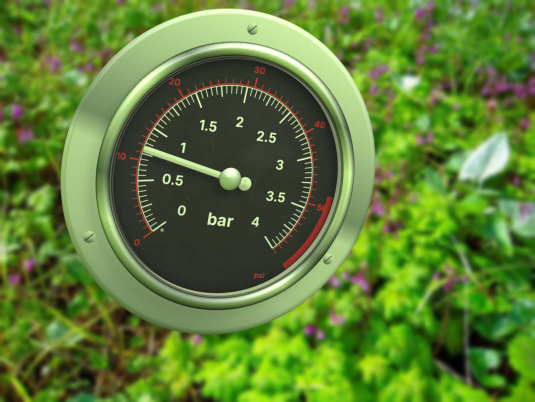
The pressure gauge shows 0.8bar
